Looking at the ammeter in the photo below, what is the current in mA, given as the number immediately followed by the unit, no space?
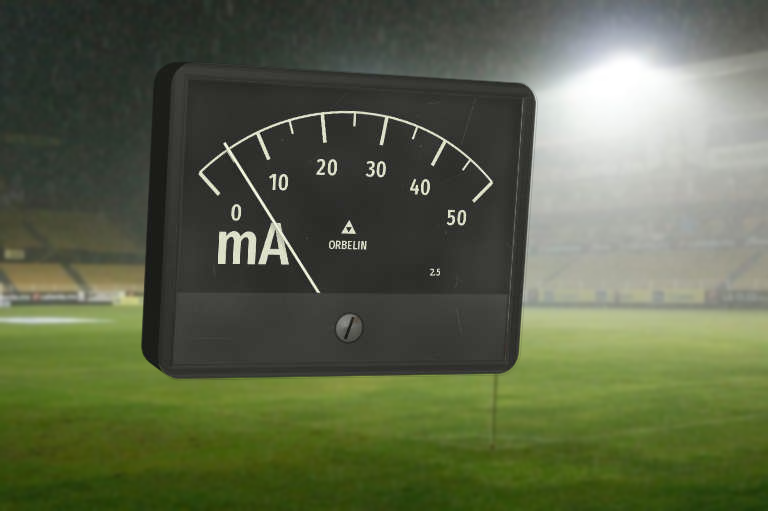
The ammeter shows 5mA
